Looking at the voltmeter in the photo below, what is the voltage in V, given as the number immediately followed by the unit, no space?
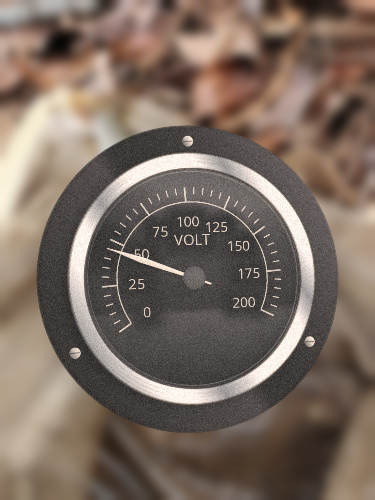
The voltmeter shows 45V
